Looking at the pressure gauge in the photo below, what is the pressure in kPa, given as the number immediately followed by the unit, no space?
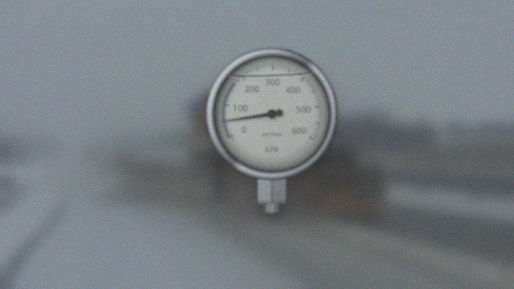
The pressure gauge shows 50kPa
